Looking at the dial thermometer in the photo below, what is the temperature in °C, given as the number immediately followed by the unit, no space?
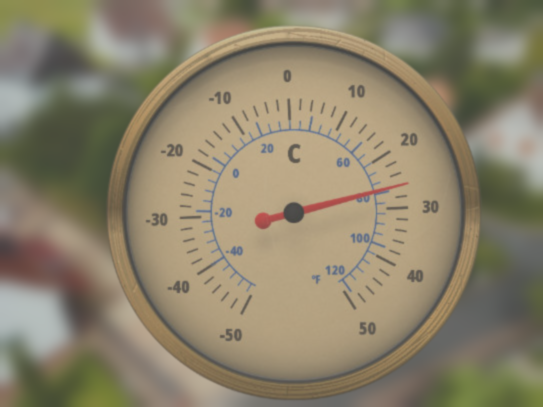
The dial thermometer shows 26°C
